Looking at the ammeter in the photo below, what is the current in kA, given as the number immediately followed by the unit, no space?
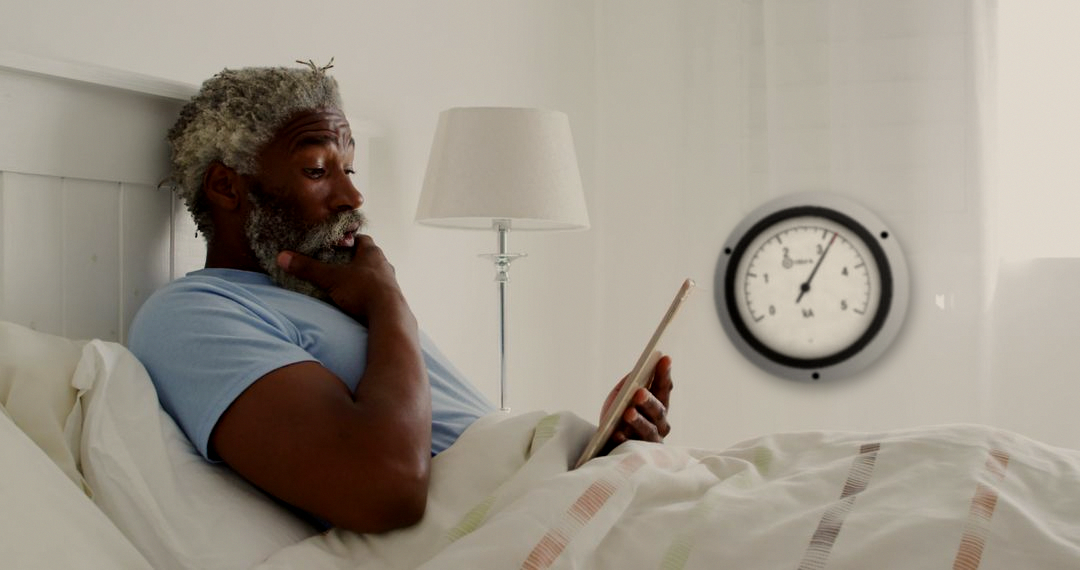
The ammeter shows 3.2kA
